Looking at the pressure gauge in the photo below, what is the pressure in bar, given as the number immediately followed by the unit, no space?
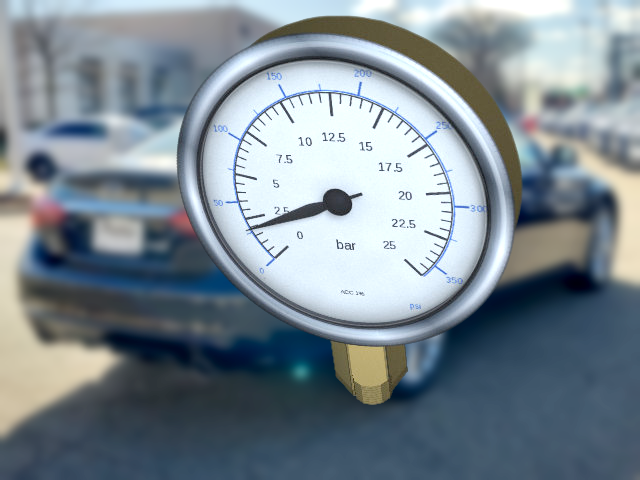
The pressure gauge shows 2bar
